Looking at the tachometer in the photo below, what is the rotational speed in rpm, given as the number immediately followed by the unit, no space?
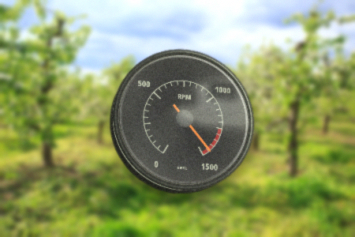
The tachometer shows 1450rpm
